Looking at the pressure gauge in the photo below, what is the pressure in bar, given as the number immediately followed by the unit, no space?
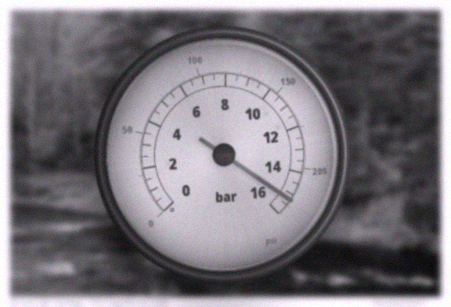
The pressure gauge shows 15.25bar
